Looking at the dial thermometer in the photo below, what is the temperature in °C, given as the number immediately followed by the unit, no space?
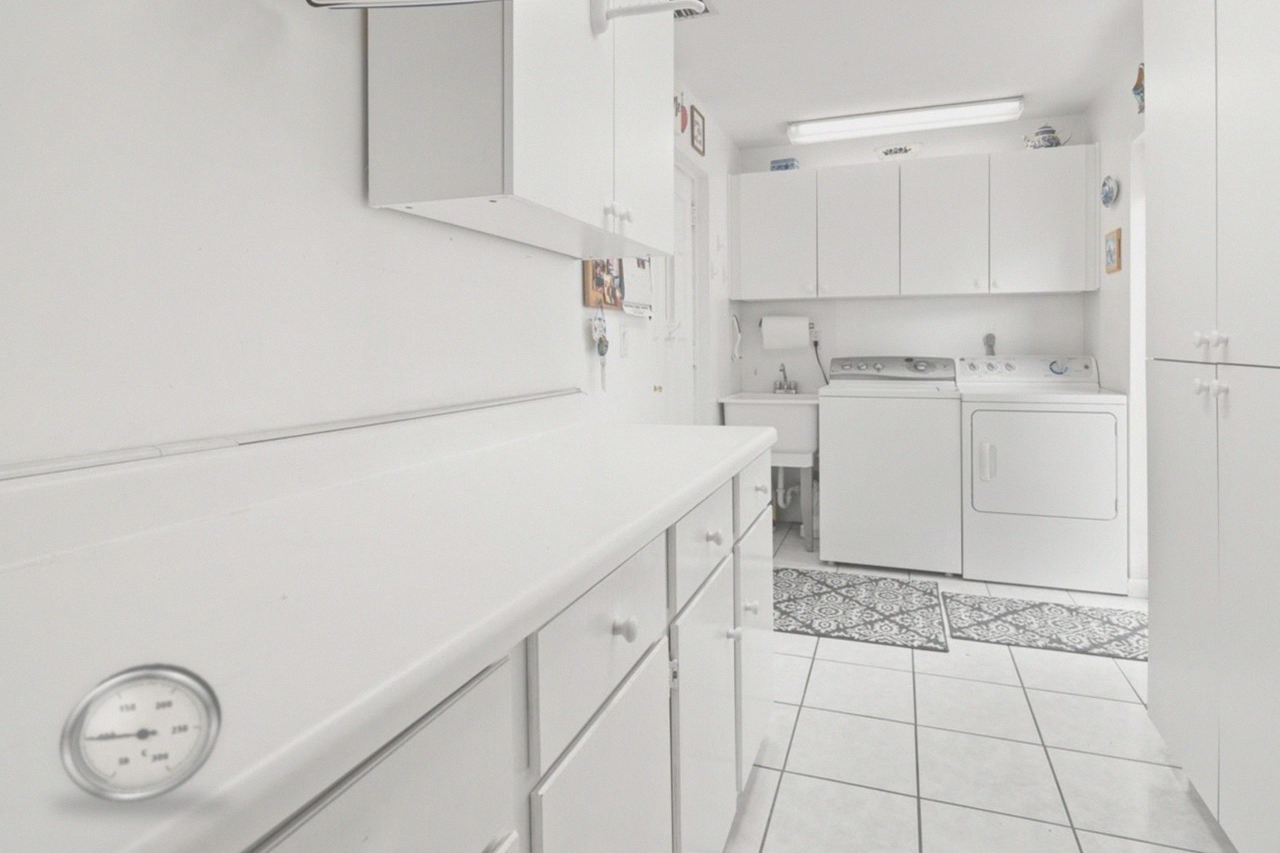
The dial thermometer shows 100°C
